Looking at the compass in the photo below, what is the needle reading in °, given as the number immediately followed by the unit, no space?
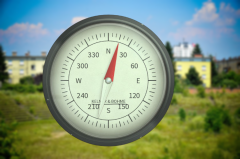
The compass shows 15°
